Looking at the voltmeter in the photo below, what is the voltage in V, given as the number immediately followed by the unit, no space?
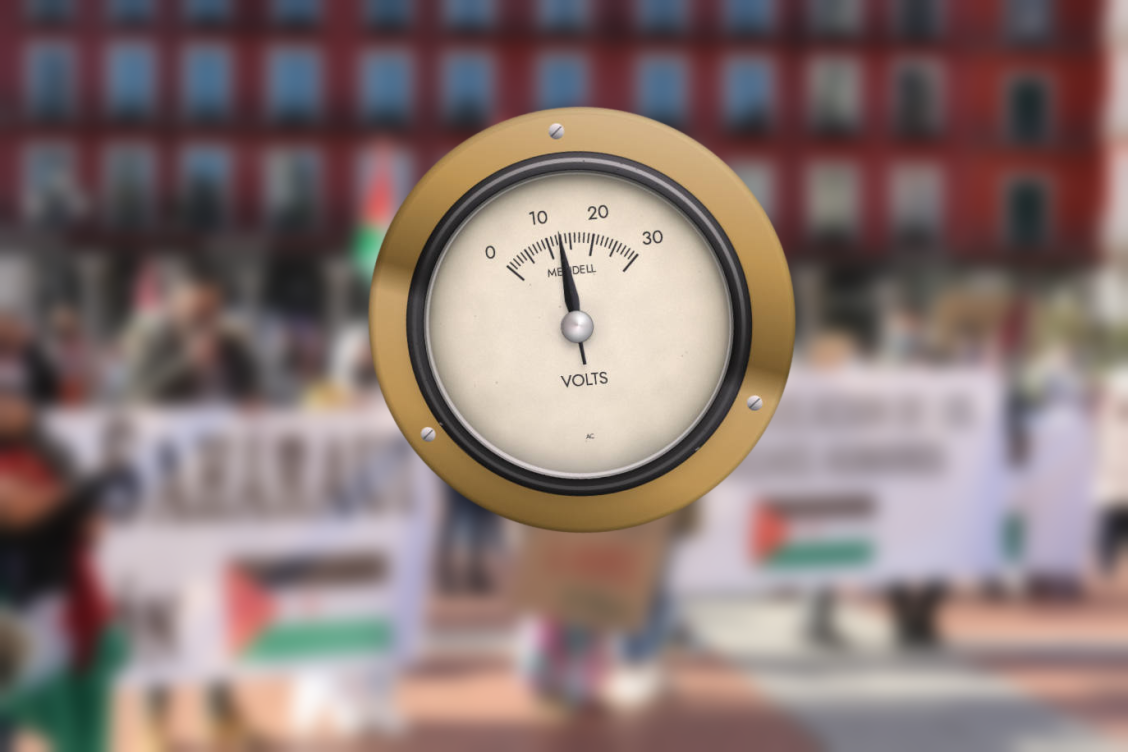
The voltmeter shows 13V
